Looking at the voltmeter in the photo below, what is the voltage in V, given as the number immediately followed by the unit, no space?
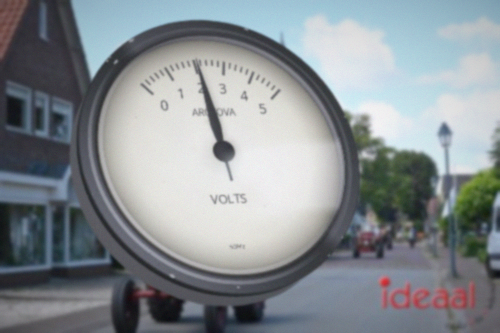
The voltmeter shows 2V
